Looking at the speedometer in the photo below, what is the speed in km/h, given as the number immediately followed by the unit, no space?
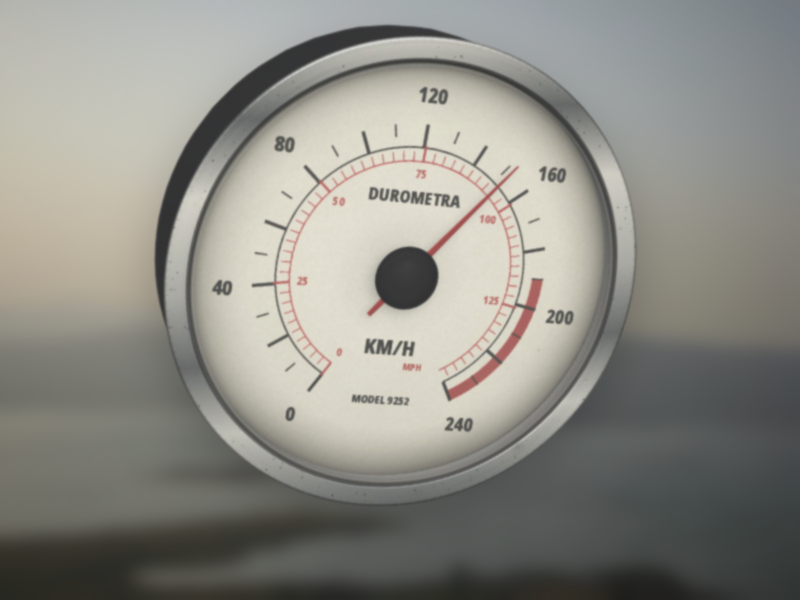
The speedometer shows 150km/h
